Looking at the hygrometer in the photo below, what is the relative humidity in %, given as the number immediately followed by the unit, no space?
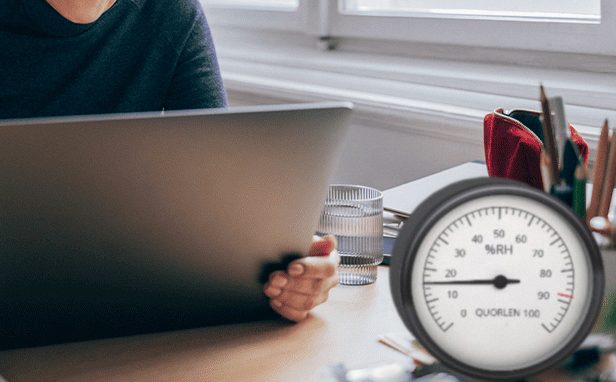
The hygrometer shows 16%
